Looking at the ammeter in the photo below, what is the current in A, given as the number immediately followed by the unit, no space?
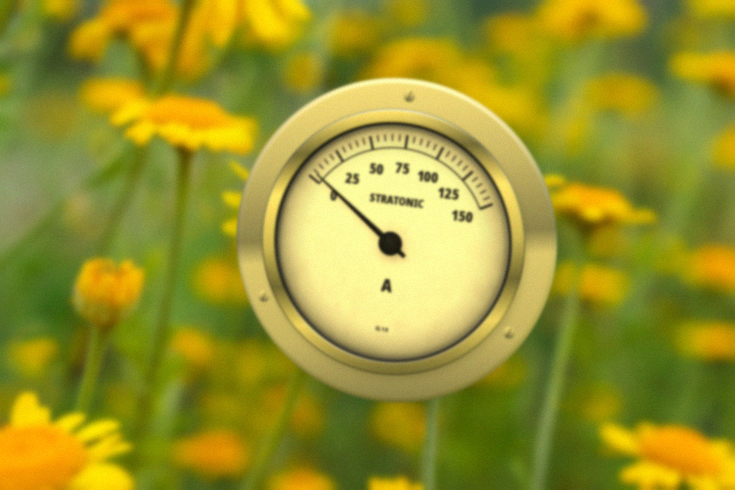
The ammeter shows 5A
